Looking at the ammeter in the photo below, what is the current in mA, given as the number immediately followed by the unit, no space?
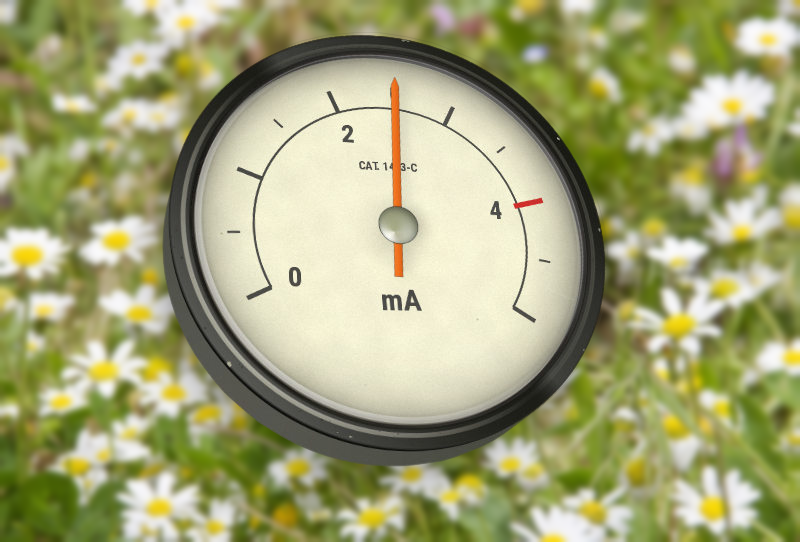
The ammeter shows 2.5mA
